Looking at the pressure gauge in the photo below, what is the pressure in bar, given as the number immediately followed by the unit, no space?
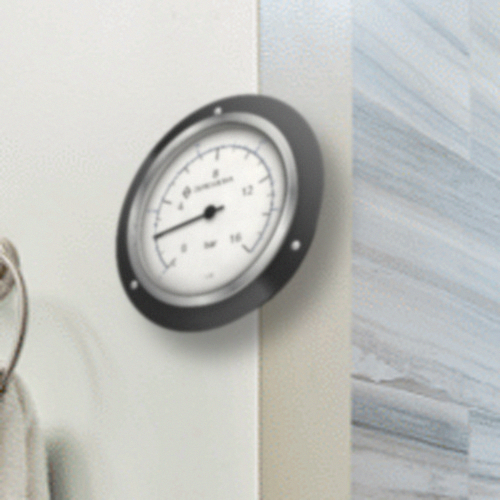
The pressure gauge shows 2bar
